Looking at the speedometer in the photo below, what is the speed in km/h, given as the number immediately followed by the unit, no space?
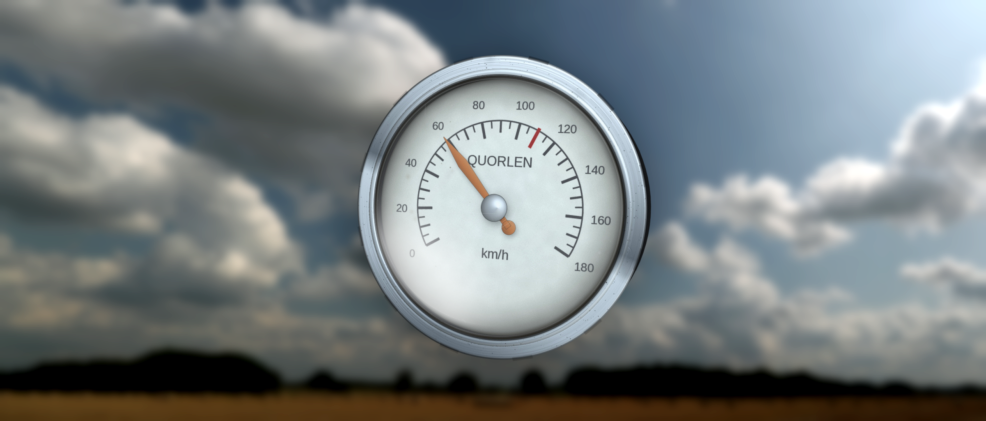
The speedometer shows 60km/h
